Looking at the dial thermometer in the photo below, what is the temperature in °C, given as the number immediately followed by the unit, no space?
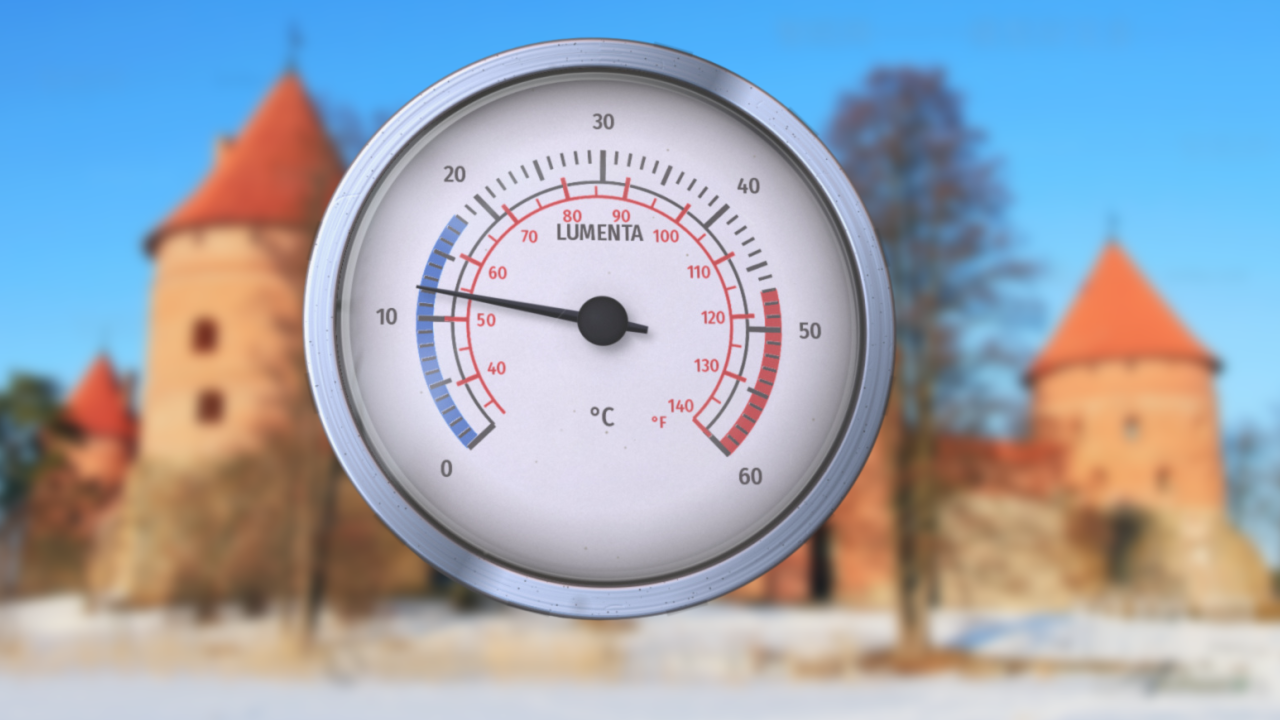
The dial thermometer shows 12°C
